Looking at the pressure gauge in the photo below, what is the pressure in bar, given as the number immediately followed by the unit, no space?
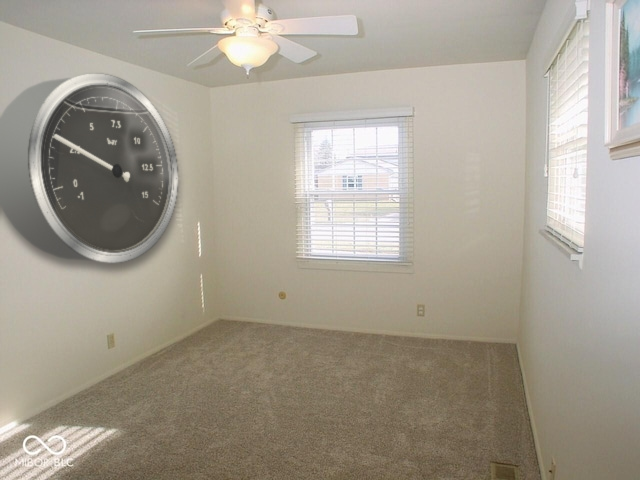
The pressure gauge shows 2.5bar
